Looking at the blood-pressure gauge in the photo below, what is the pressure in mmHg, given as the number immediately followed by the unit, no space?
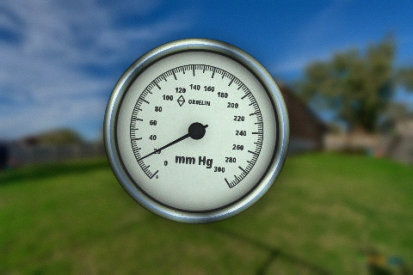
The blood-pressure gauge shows 20mmHg
